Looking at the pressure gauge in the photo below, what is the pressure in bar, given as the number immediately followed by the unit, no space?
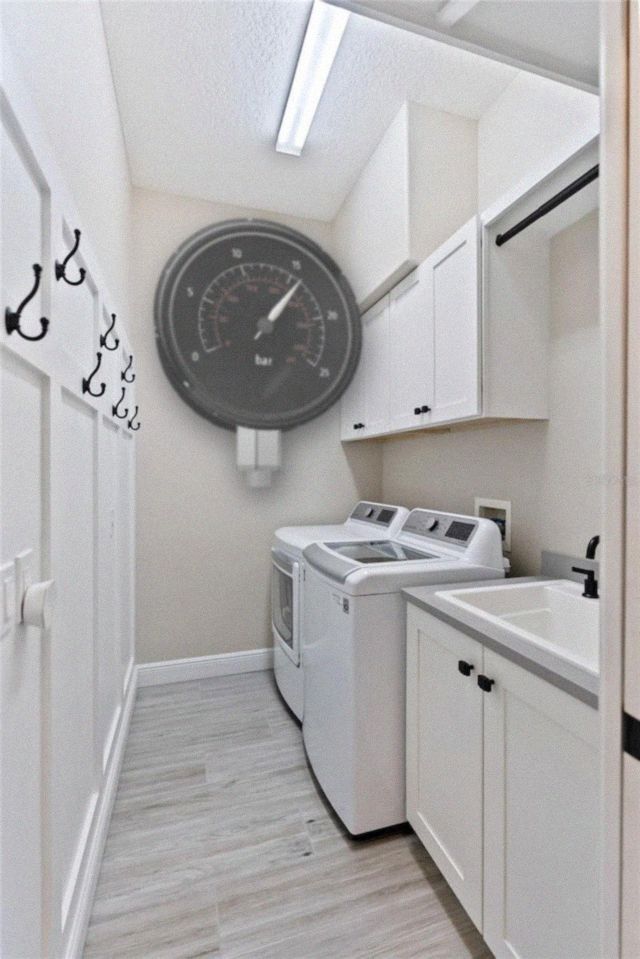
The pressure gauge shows 16bar
